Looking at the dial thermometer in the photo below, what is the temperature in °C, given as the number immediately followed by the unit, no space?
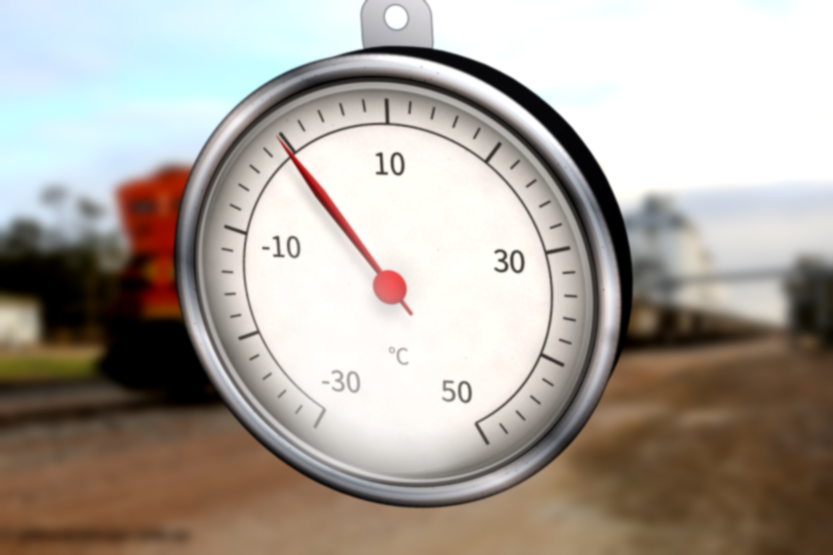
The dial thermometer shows 0°C
